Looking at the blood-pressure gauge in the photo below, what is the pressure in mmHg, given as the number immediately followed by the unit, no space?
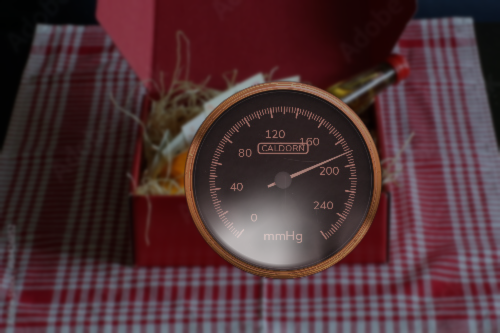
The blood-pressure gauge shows 190mmHg
